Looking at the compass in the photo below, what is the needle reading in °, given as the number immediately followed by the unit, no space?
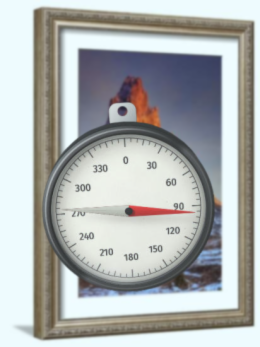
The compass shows 95°
